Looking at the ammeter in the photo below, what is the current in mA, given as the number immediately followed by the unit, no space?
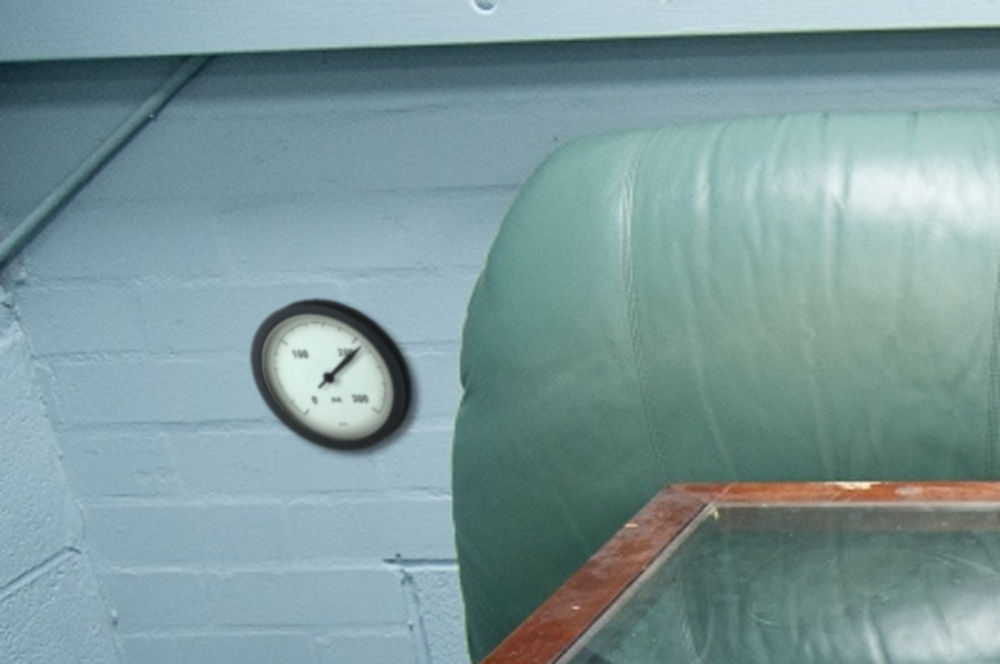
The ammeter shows 210mA
